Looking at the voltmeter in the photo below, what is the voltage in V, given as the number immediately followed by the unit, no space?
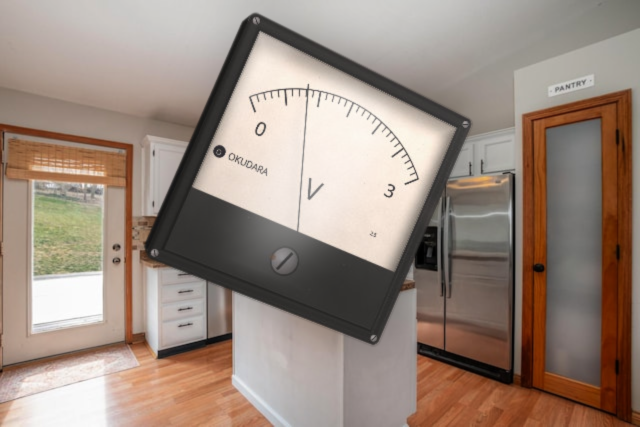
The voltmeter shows 0.8V
